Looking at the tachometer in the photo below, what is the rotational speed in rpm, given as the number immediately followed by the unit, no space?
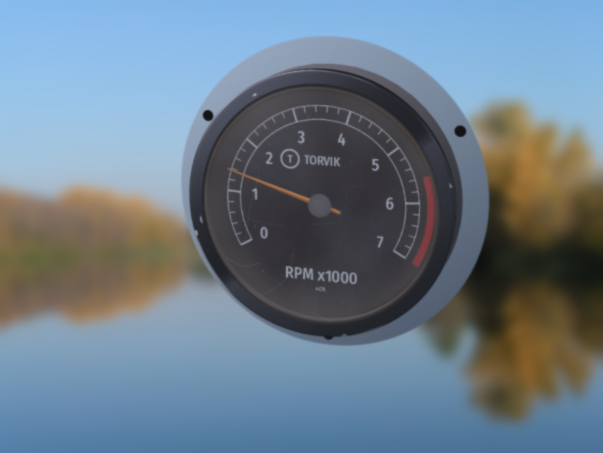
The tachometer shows 1400rpm
